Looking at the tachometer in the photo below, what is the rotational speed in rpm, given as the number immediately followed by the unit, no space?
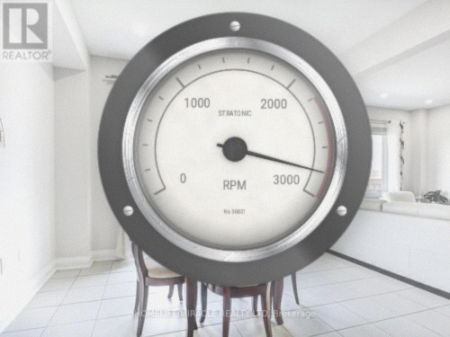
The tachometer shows 2800rpm
